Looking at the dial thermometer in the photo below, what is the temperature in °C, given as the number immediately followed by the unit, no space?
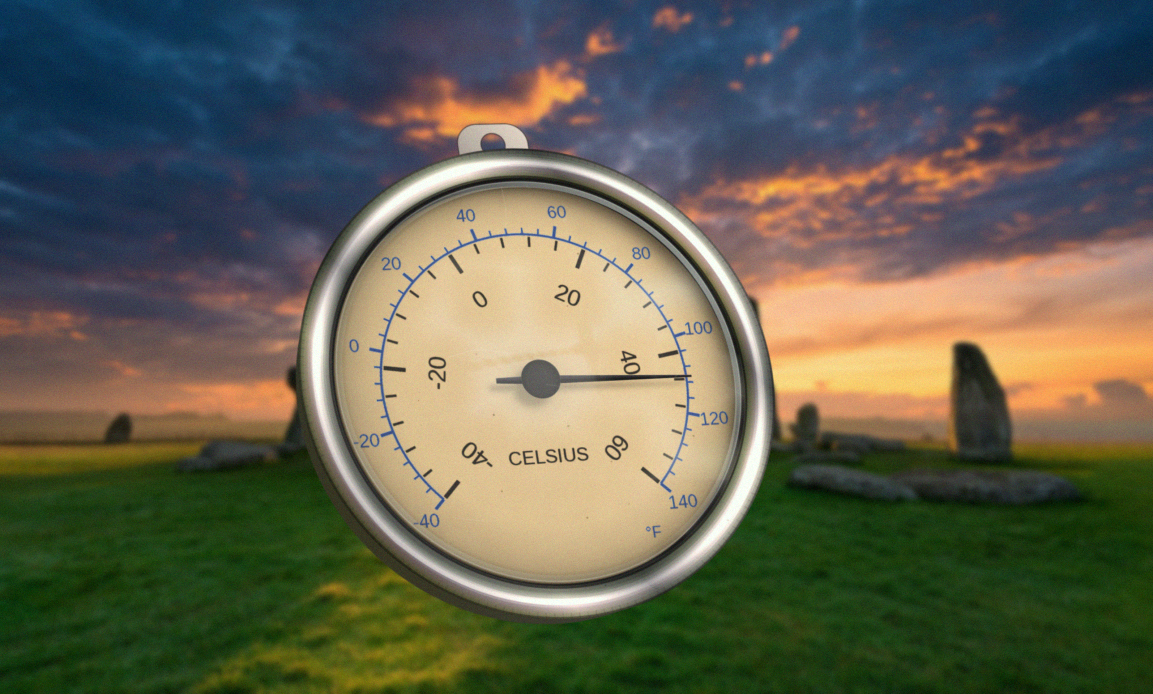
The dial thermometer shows 44°C
